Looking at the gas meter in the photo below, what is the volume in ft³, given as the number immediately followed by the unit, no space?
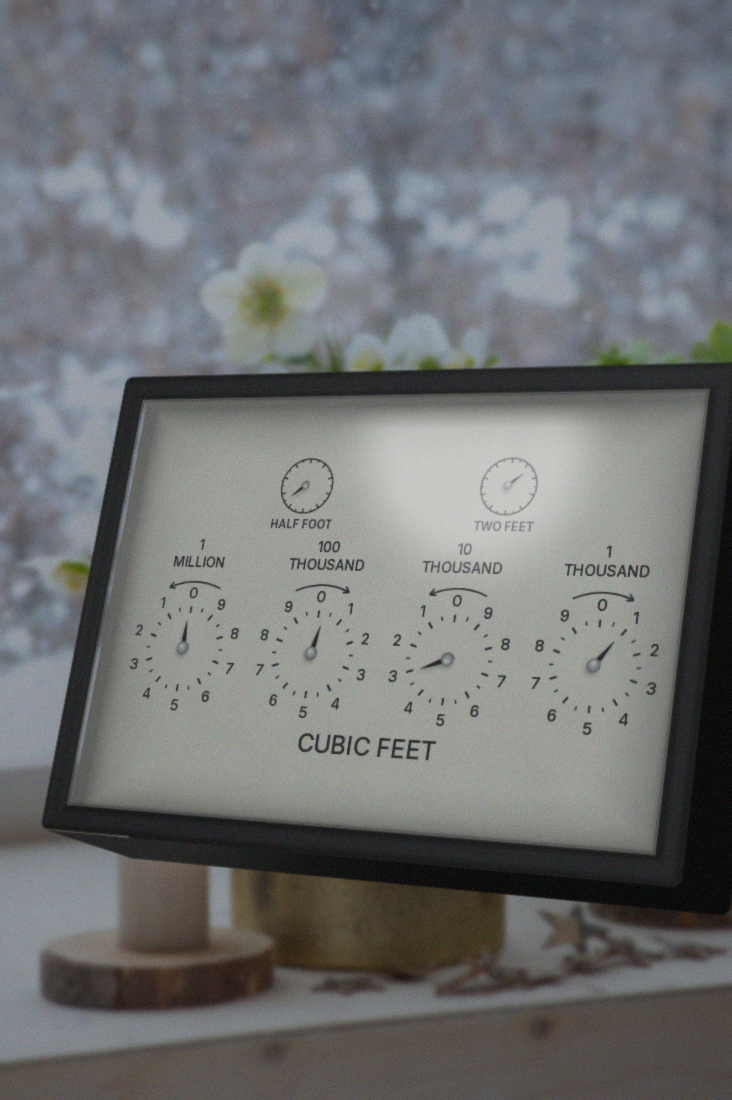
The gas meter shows 3100ft³
